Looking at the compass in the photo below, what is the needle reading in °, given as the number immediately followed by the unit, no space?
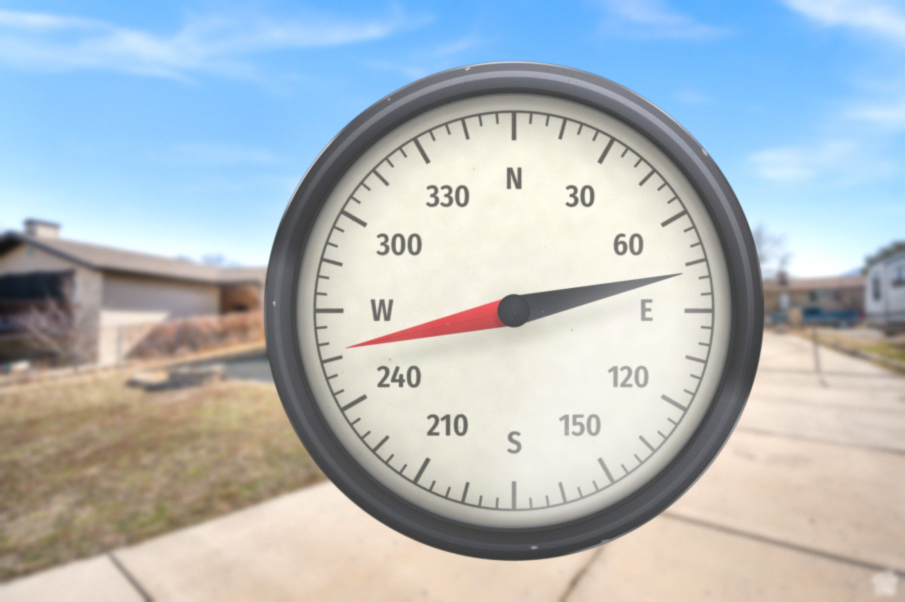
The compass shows 257.5°
